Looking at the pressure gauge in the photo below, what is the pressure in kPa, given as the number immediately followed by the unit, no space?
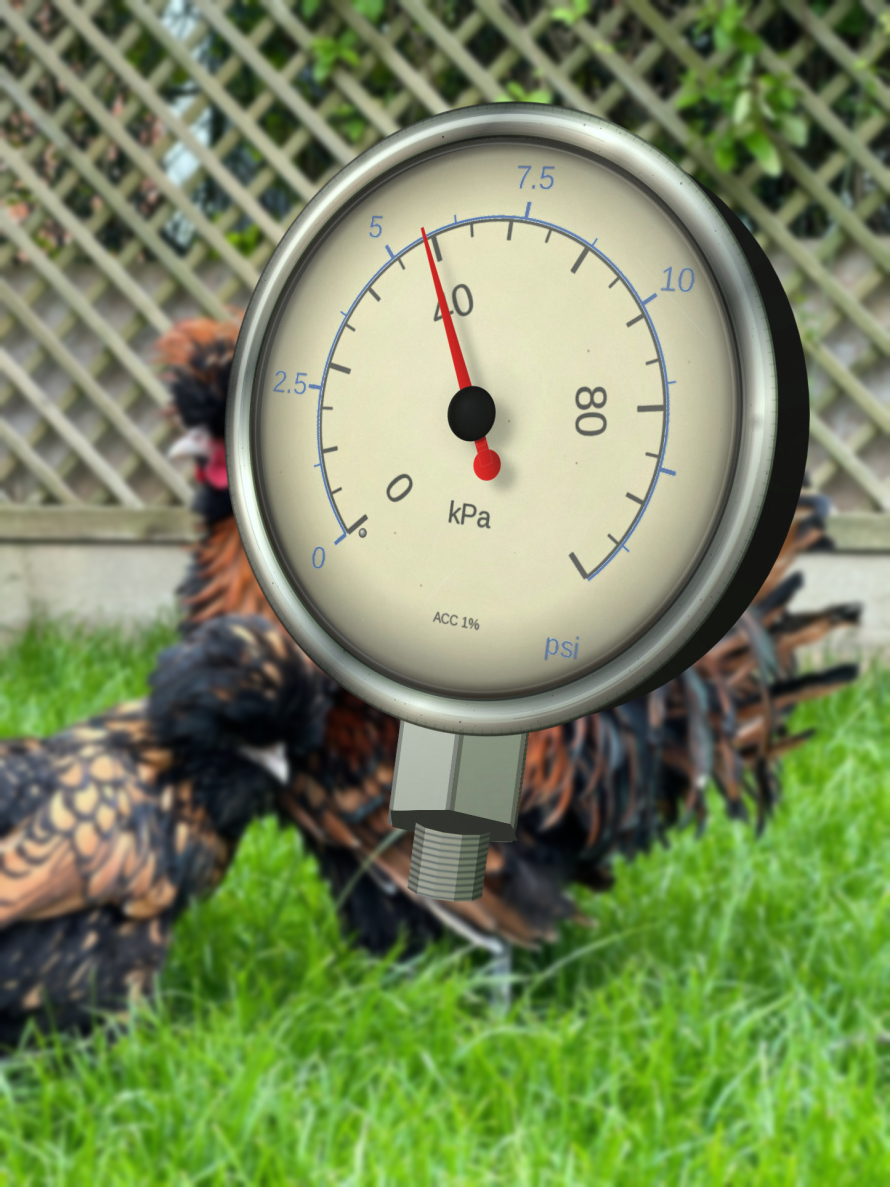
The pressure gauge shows 40kPa
